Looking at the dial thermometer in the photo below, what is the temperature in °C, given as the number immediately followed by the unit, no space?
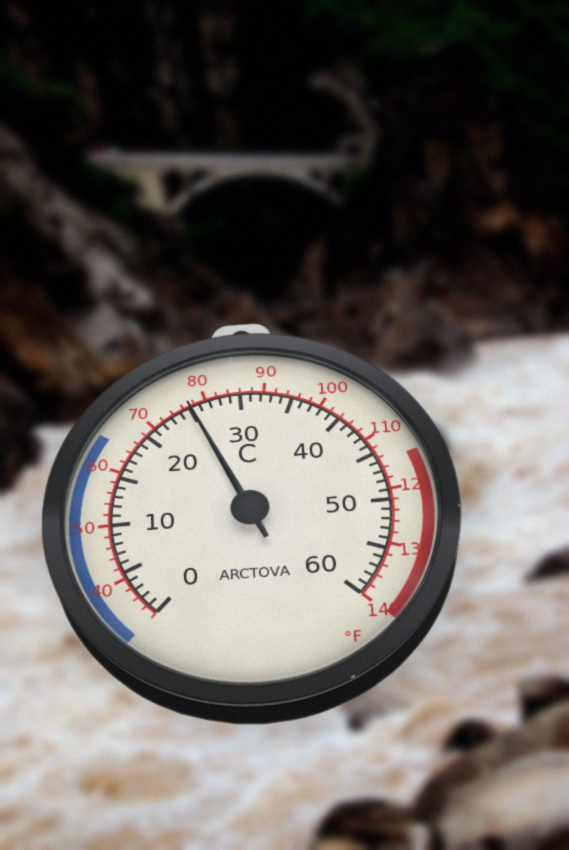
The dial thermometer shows 25°C
